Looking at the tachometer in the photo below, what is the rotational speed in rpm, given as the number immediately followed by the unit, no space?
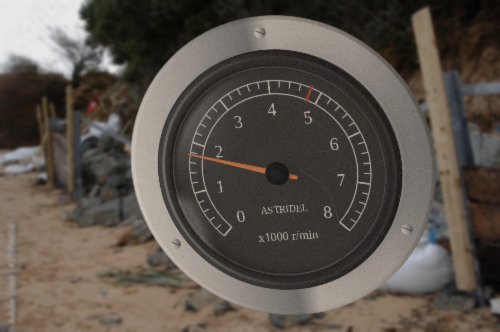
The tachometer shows 1800rpm
